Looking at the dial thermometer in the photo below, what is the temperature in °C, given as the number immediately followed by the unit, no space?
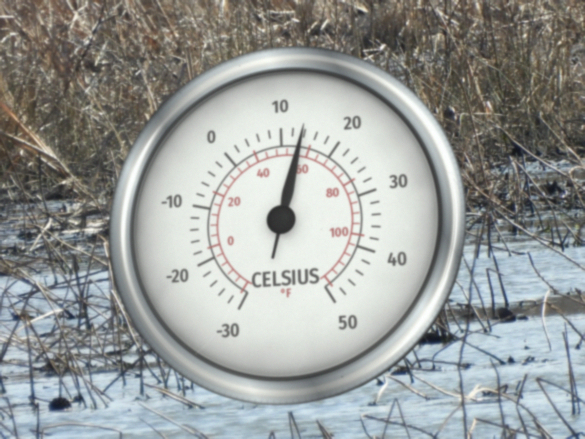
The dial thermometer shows 14°C
